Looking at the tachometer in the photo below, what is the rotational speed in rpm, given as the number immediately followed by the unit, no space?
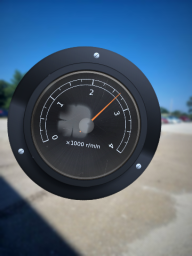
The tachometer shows 2625rpm
